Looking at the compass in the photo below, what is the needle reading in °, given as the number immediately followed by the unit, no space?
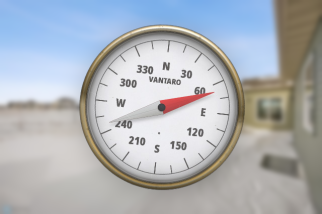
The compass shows 67.5°
